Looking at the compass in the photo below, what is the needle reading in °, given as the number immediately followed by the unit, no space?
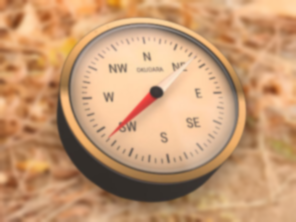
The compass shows 230°
